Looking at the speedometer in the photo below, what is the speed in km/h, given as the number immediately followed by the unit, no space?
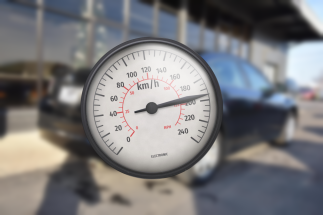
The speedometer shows 195km/h
